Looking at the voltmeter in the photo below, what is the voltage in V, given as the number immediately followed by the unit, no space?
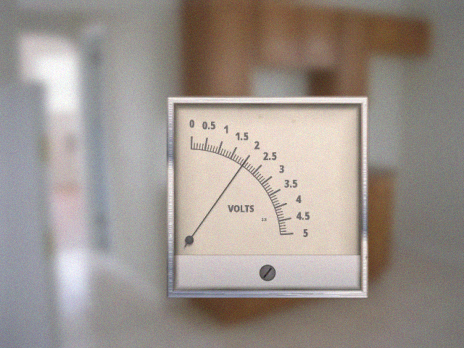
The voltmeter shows 2V
